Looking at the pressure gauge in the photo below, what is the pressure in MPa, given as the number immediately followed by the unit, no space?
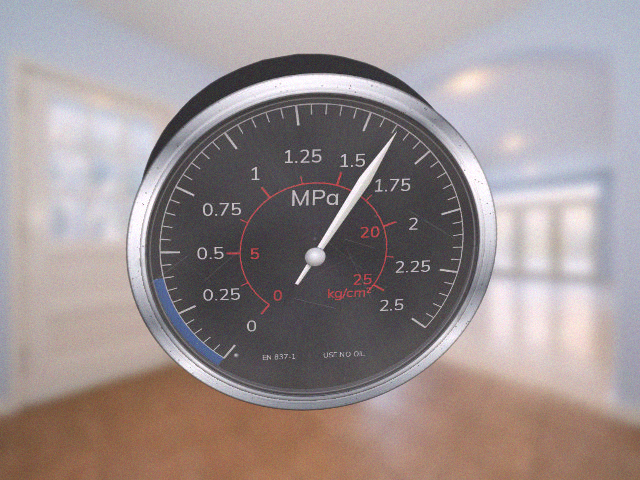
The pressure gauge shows 1.6MPa
